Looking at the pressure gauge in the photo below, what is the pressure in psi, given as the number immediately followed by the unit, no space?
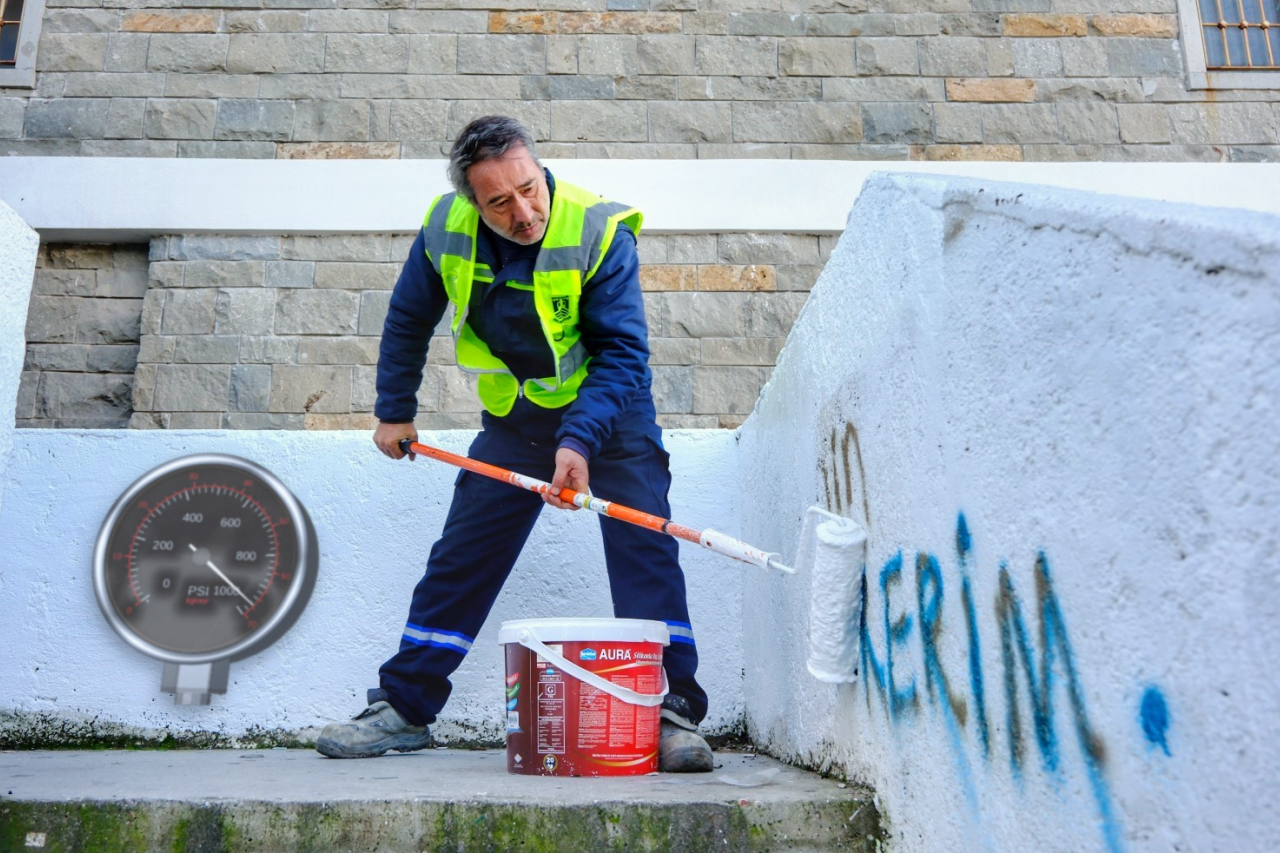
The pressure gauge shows 960psi
